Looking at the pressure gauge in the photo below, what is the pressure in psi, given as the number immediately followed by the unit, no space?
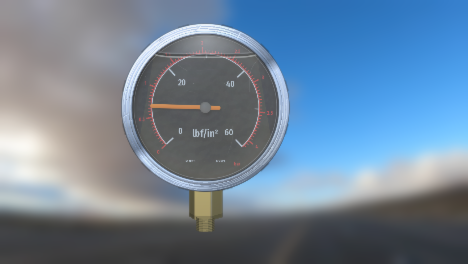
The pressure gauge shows 10psi
